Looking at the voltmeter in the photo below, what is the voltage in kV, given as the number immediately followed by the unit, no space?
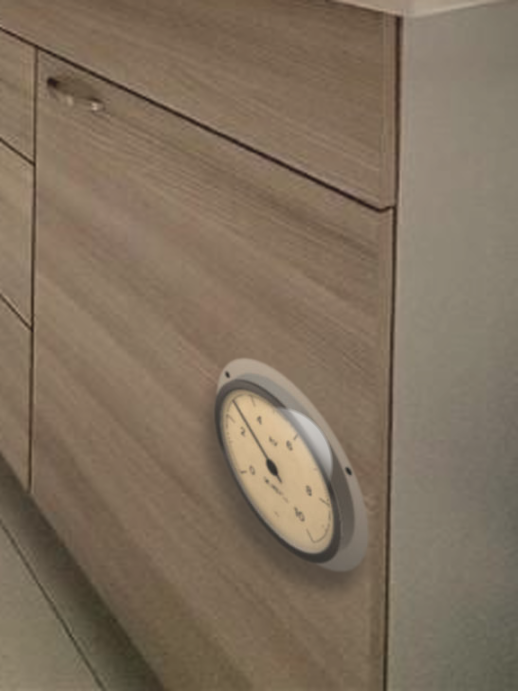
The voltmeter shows 3kV
